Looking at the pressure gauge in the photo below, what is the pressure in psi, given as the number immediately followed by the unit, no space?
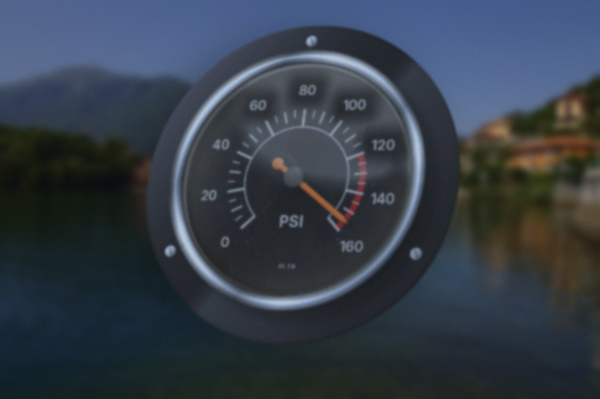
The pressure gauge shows 155psi
